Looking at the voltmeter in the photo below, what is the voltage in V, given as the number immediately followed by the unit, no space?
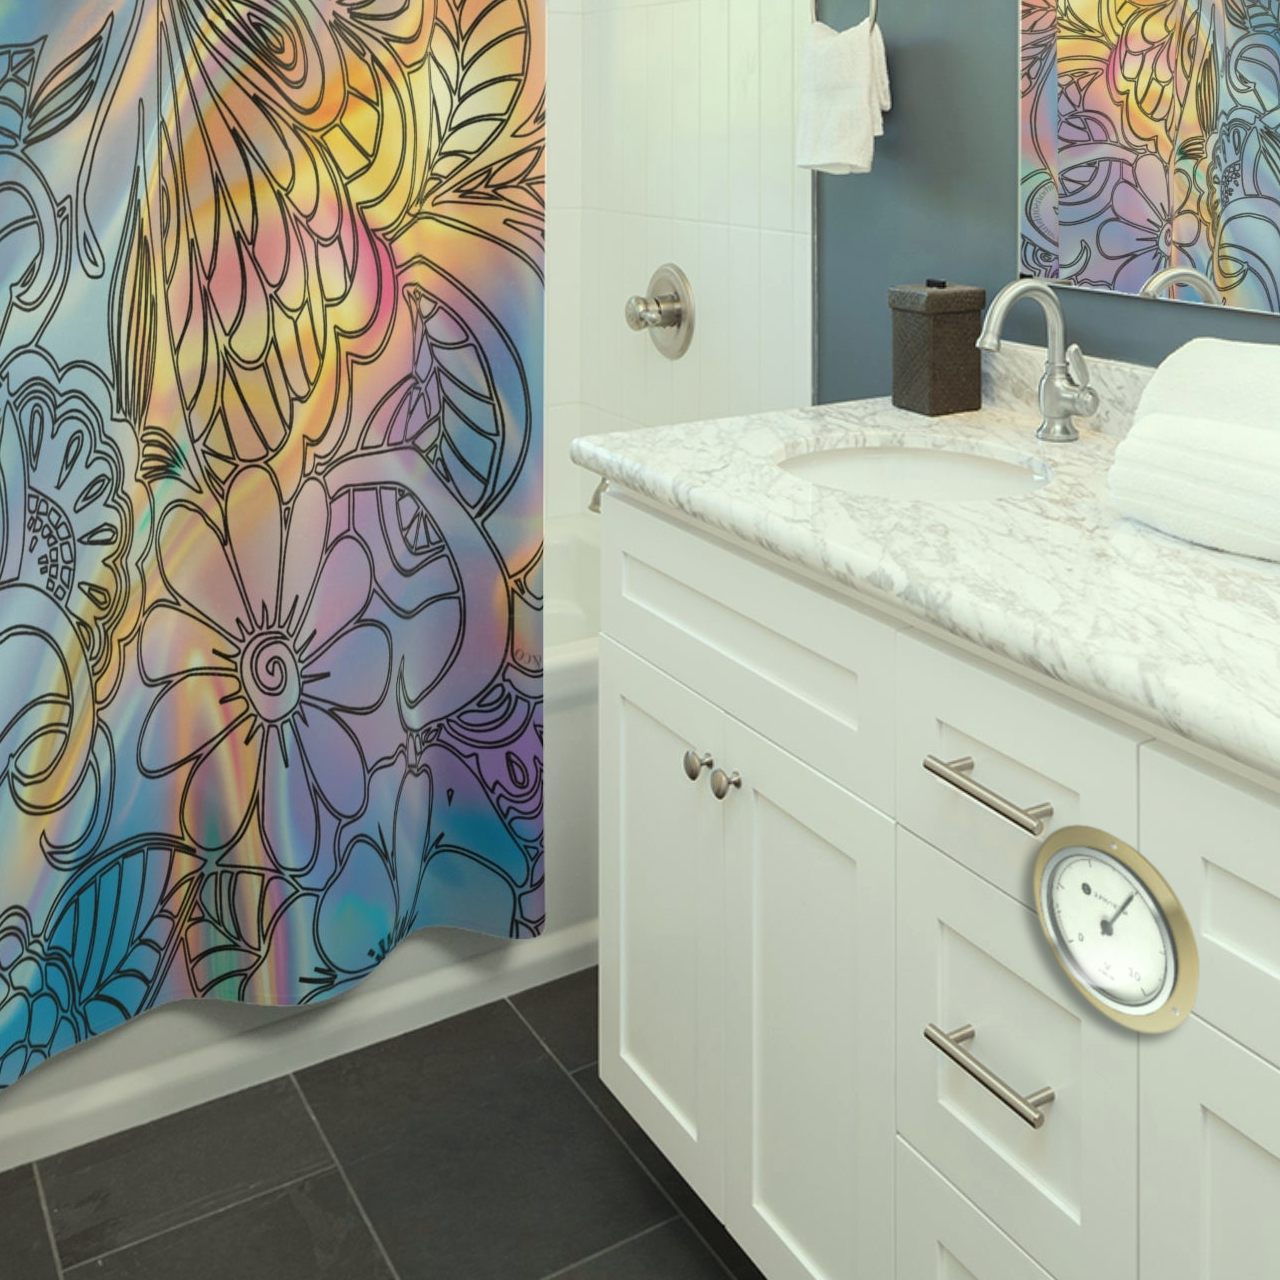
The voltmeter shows 6V
